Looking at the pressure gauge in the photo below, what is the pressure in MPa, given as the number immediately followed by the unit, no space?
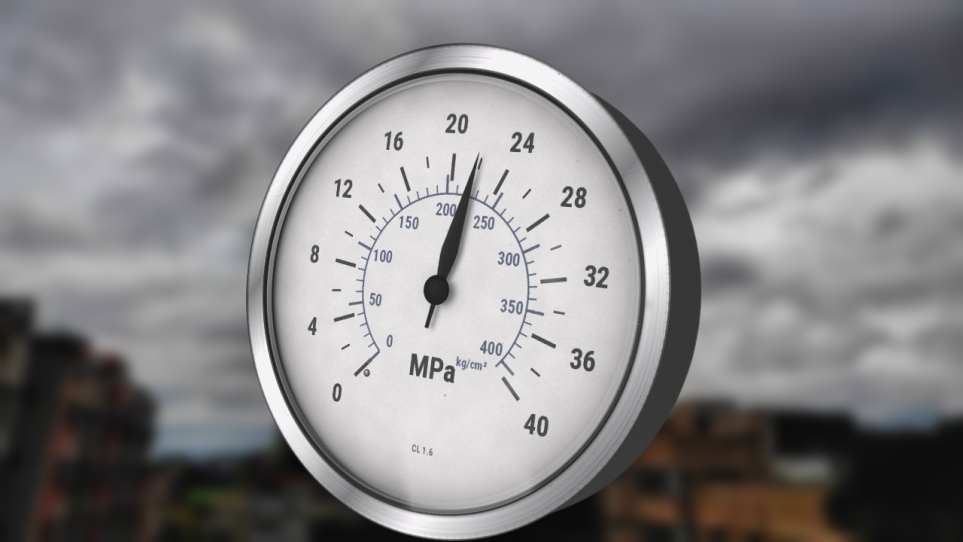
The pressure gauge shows 22MPa
